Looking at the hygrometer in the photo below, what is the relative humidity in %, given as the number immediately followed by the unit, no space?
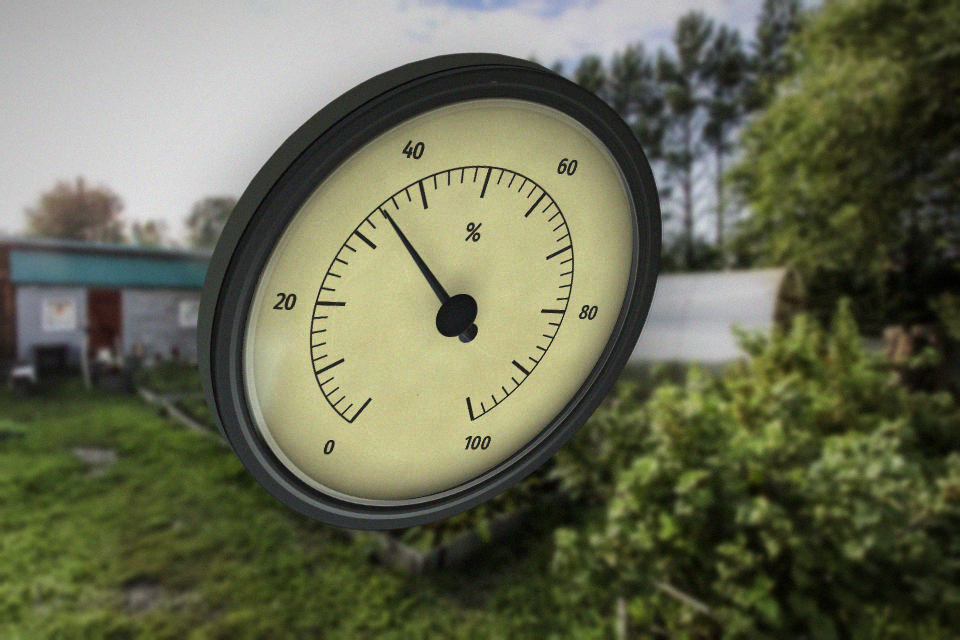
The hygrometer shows 34%
